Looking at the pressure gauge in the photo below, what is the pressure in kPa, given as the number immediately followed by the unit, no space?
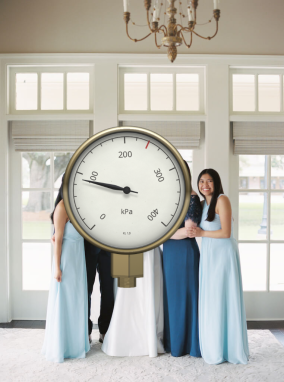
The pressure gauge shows 90kPa
